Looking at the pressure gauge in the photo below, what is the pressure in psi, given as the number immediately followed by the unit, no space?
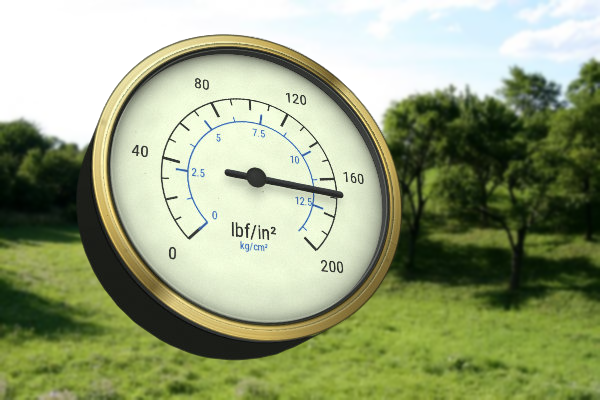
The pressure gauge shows 170psi
